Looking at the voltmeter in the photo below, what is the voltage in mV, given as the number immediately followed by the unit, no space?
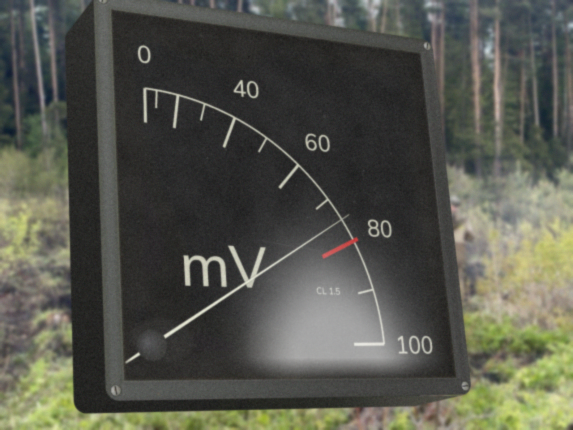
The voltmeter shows 75mV
